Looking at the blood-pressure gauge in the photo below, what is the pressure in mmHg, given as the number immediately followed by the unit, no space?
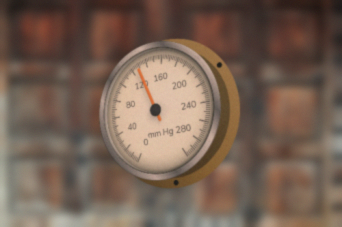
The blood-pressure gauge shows 130mmHg
